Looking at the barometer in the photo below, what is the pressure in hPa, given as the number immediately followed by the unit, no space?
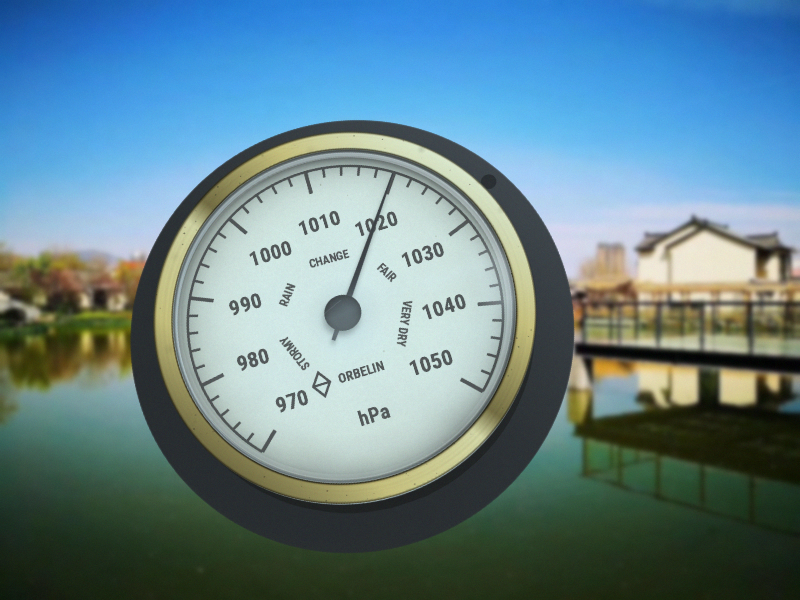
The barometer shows 1020hPa
